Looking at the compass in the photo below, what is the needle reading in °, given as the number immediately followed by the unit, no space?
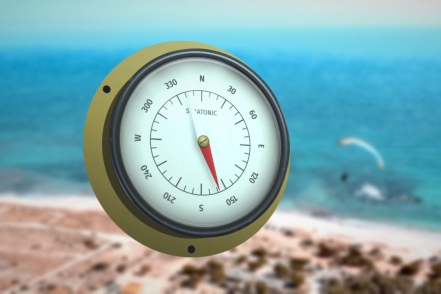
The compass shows 160°
